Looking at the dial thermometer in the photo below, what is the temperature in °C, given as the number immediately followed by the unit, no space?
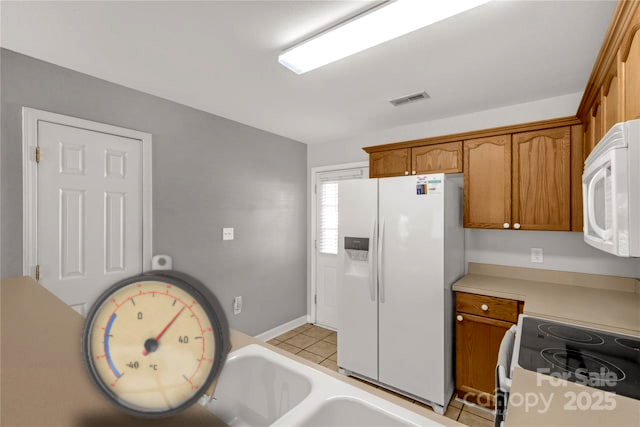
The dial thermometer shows 25°C
